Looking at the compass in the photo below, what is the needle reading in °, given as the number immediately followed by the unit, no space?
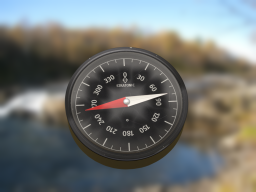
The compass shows 260°
